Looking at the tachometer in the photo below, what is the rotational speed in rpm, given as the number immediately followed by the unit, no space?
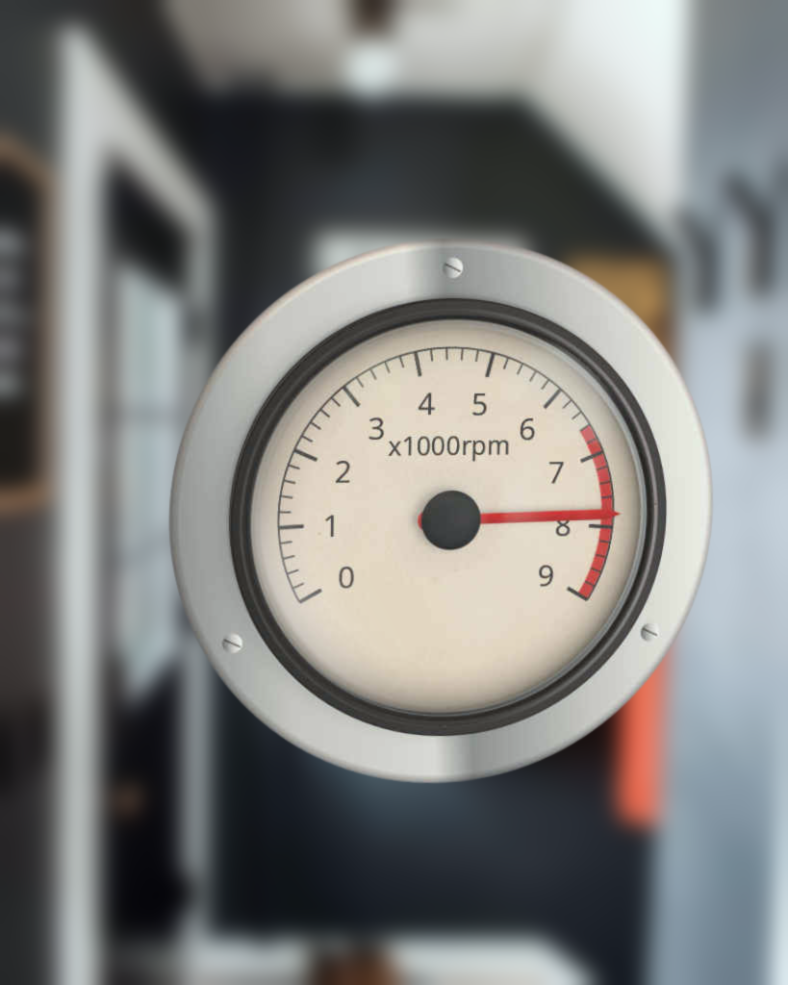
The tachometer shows 7800rpm
